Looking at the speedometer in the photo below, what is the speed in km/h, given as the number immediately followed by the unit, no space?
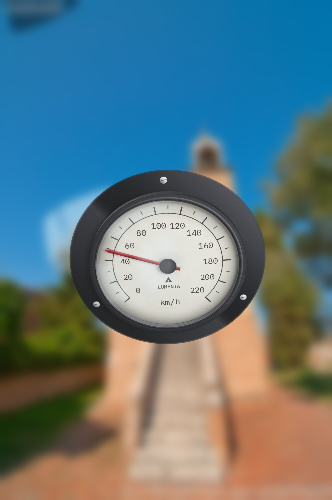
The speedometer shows 50km/h
